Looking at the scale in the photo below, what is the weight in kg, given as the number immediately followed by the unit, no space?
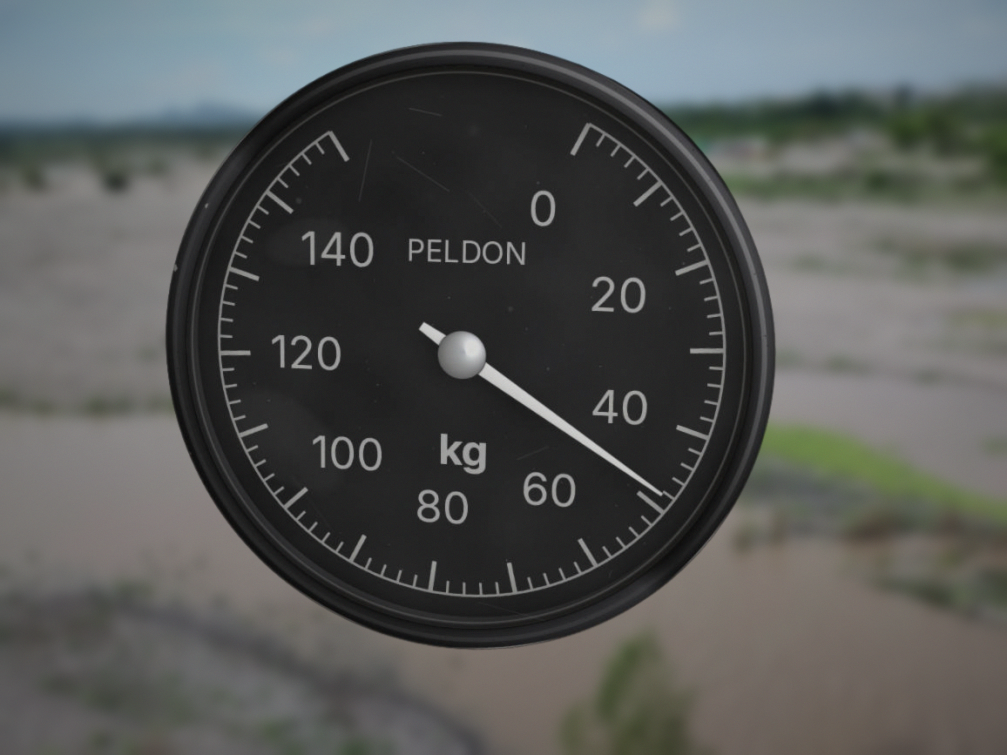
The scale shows 48kg
